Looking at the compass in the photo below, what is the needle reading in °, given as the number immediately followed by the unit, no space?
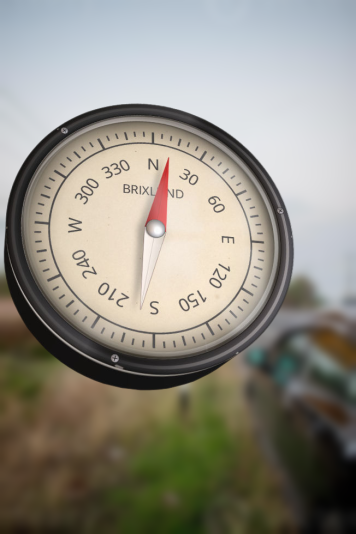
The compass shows 10°
